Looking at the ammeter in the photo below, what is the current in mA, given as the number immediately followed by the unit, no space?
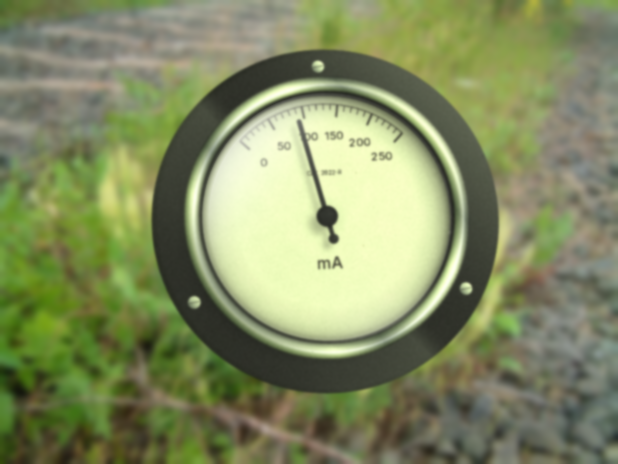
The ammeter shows 90mA
